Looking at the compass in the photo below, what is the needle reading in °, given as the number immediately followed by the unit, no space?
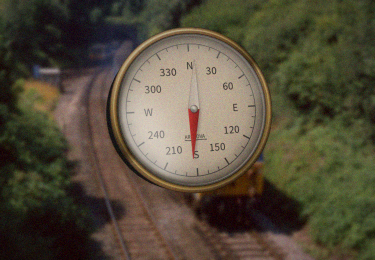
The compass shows 185°
